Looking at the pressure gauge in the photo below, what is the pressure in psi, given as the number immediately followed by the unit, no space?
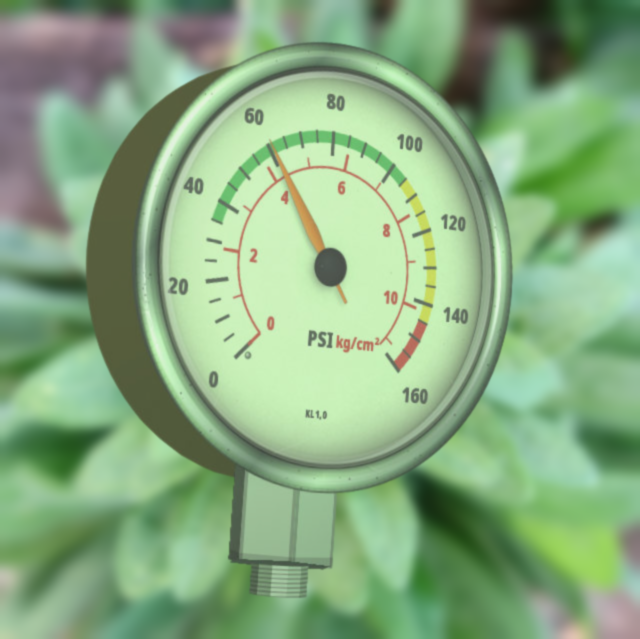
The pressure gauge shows 60psi
